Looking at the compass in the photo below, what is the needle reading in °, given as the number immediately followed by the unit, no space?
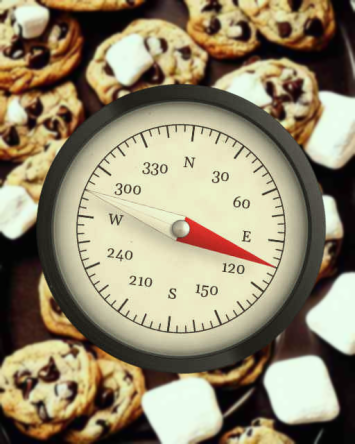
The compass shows 105°
